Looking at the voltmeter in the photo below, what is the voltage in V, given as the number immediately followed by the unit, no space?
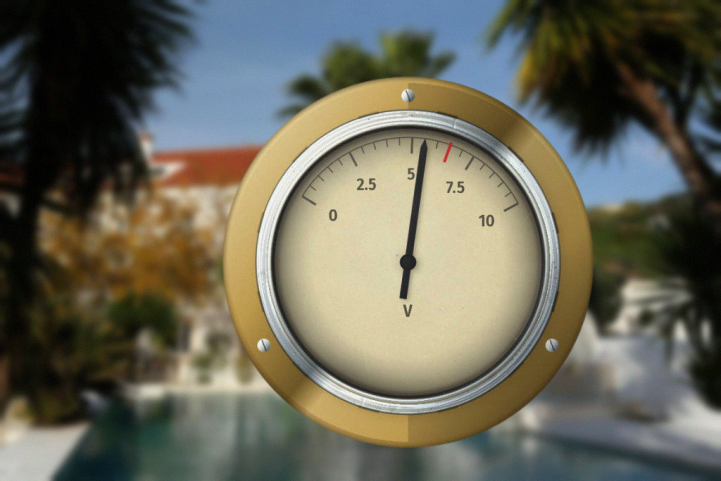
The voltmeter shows 5.5V
